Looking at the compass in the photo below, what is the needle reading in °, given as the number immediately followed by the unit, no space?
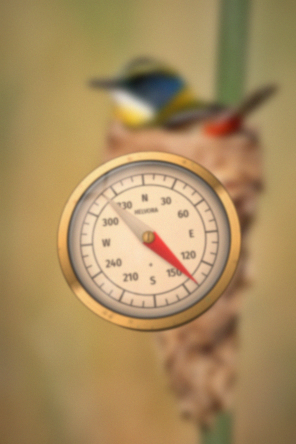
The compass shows 140°
